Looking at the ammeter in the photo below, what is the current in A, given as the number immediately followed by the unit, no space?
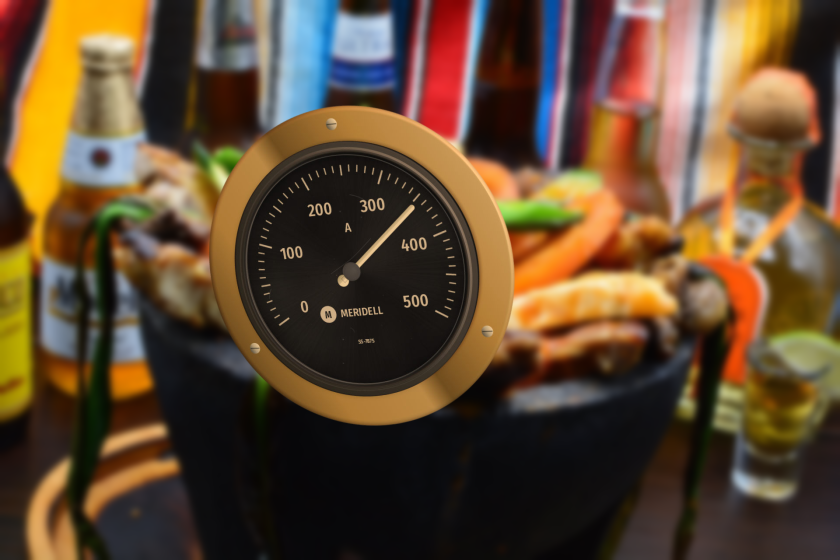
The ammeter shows 355A
